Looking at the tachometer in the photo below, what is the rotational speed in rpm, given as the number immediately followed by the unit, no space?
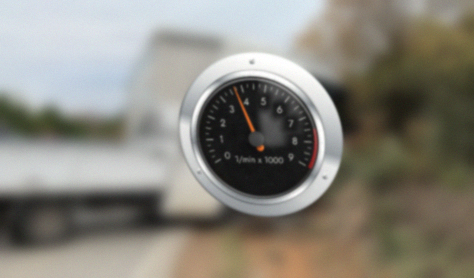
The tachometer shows 3750rpm
